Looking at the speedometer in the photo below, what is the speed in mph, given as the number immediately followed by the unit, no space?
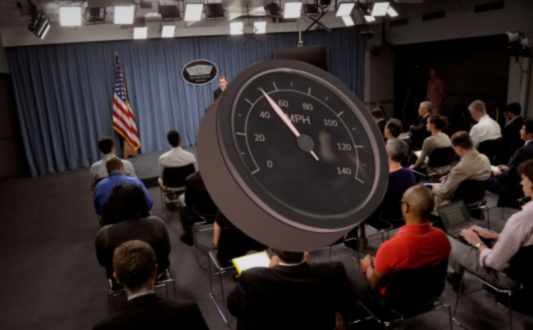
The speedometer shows 50mph
